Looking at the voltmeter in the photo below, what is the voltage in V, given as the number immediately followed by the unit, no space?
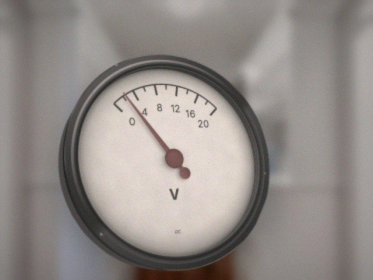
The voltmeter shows 2V
